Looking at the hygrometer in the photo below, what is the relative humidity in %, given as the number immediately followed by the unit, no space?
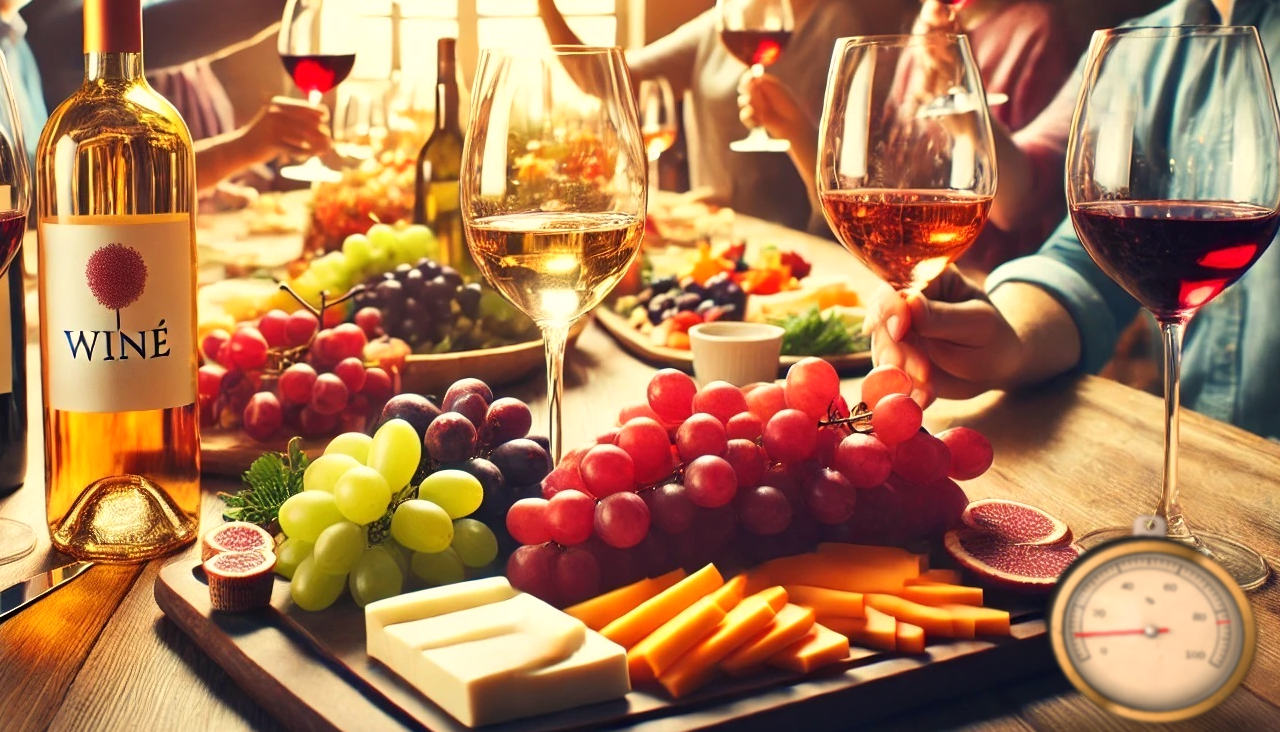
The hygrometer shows 10%
